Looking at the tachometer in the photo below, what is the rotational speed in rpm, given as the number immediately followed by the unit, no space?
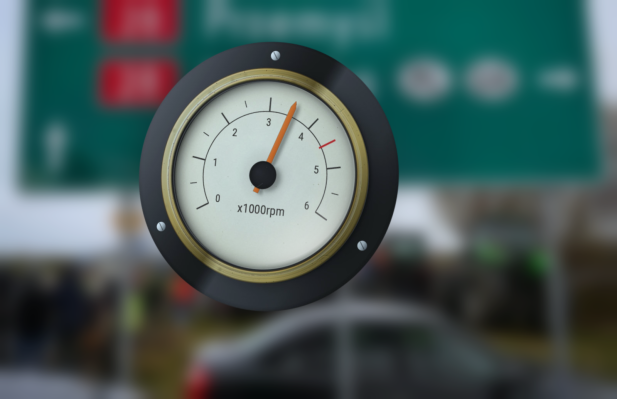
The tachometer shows 3500rpm
